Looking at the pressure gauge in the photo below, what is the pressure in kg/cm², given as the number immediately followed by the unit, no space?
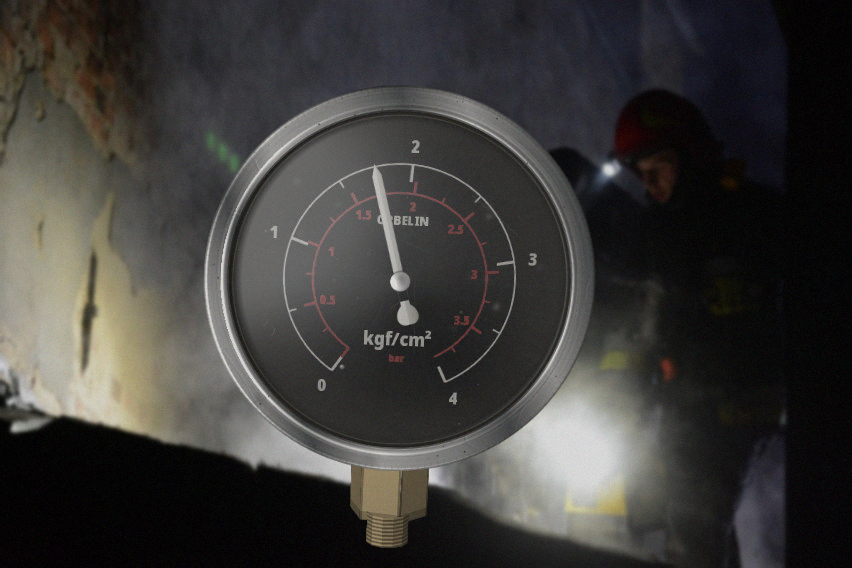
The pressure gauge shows 1.75kg/cm²
